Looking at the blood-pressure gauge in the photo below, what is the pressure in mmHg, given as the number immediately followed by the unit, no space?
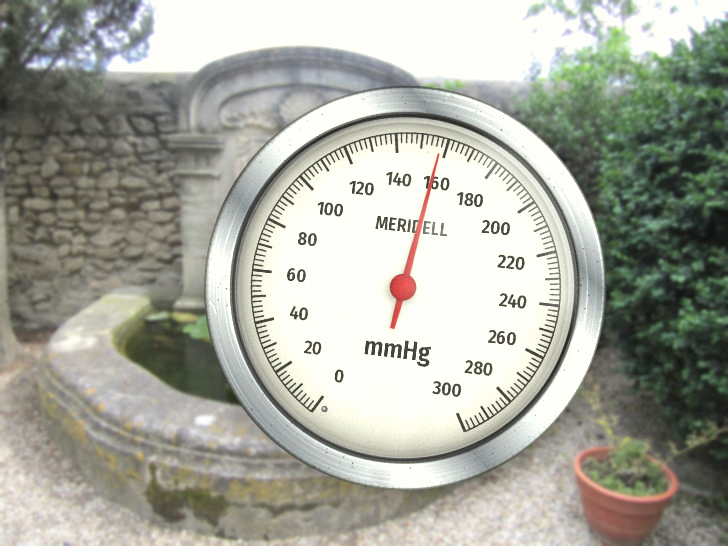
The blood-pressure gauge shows 158mmHg
